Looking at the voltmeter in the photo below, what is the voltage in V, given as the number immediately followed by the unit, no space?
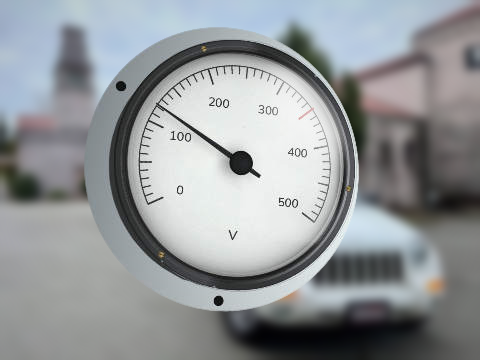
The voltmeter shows 120V
